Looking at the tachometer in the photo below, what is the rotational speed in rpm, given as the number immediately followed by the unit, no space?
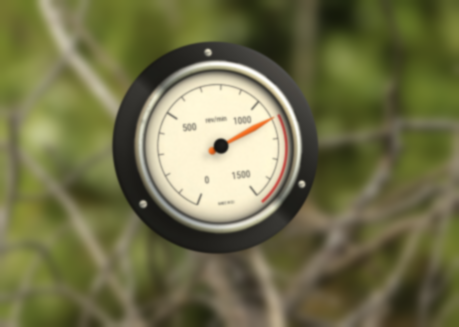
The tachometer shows 1100rpm
